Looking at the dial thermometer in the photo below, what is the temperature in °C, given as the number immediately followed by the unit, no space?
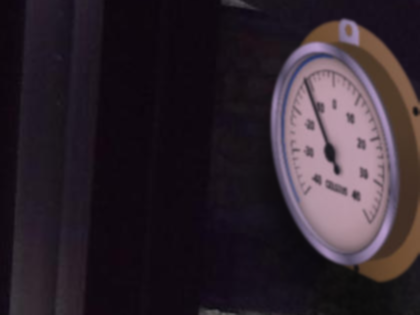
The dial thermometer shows -10°C
